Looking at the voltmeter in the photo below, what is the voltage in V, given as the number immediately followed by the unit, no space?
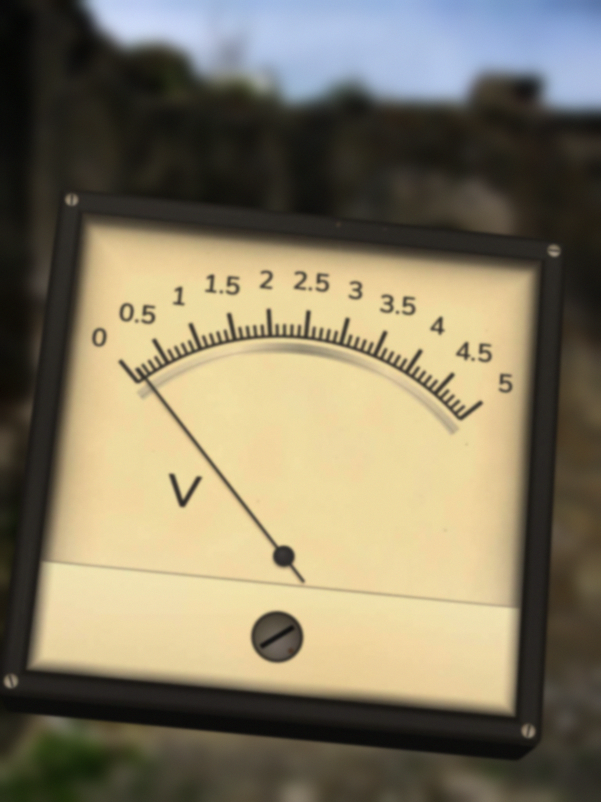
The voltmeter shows 0.1V
